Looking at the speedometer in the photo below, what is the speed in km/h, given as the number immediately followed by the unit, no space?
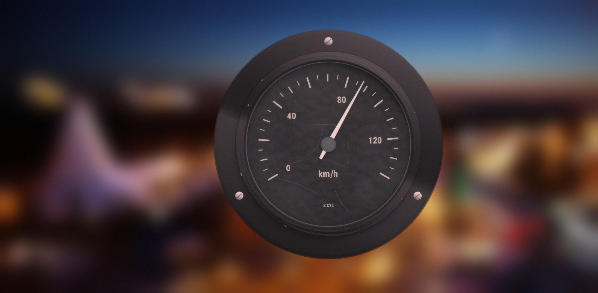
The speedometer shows 87.5km/h
